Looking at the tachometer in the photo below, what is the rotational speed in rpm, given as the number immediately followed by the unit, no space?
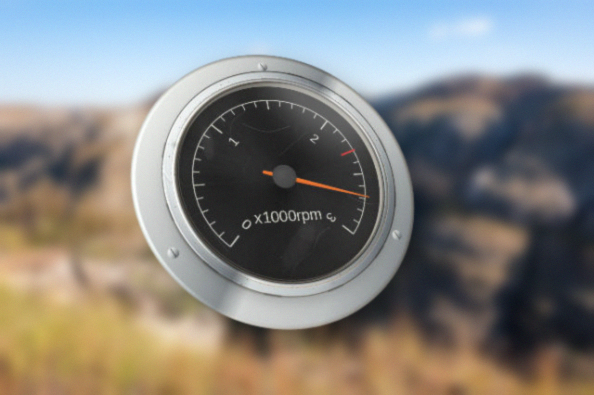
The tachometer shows 2700rpm
